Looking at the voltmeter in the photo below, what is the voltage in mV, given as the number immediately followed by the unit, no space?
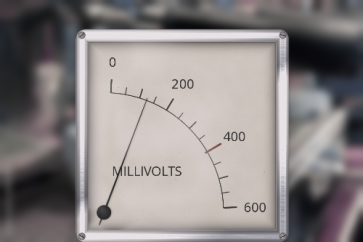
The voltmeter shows 125mV
